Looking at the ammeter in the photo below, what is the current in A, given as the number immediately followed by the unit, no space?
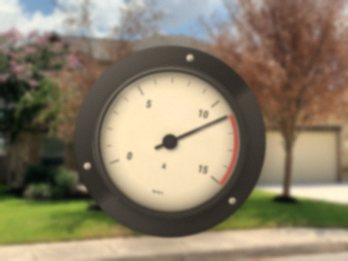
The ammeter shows 11A
